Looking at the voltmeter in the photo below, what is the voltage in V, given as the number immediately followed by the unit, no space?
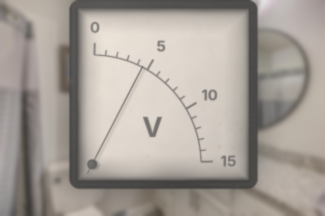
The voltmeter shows 4.5V
